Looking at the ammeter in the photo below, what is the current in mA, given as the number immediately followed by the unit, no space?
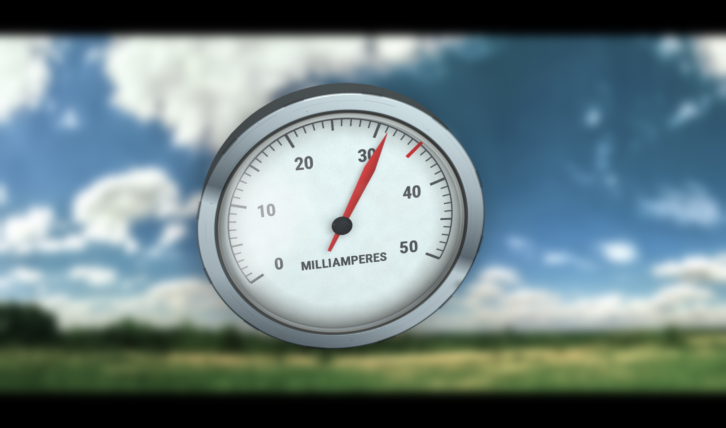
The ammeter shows 31mA
